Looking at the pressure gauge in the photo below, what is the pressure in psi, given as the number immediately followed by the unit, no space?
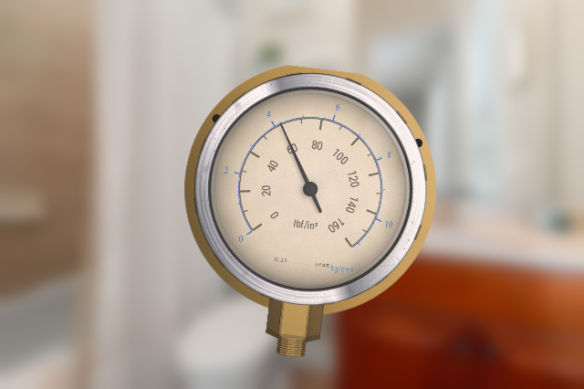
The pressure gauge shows 60psi
